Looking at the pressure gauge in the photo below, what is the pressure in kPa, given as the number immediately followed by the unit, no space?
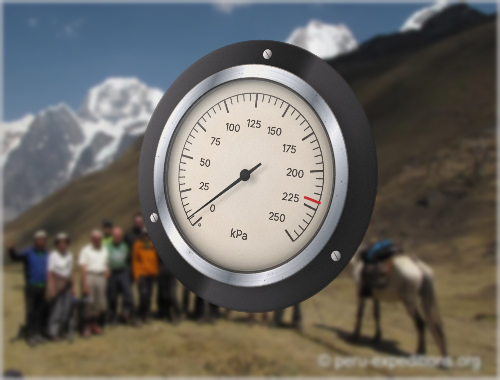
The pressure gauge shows 5kPa
